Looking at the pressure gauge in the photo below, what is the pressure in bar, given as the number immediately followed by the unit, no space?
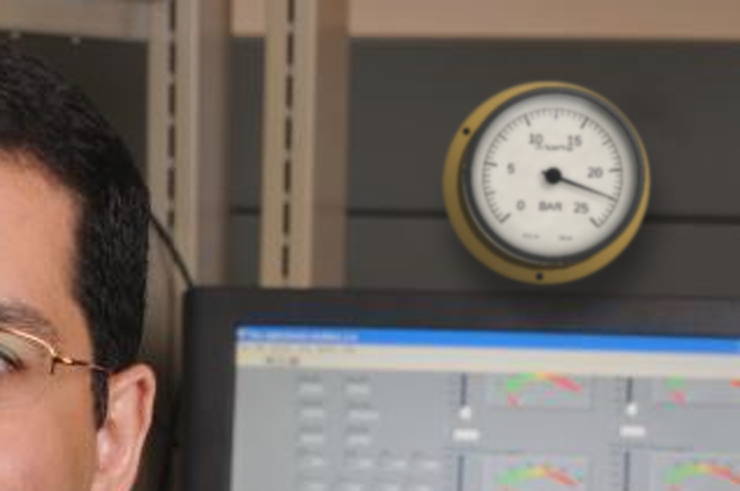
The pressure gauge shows 22.5bar
